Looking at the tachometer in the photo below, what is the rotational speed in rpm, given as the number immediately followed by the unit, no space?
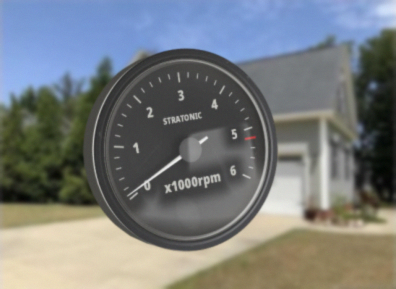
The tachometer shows 100rpm
